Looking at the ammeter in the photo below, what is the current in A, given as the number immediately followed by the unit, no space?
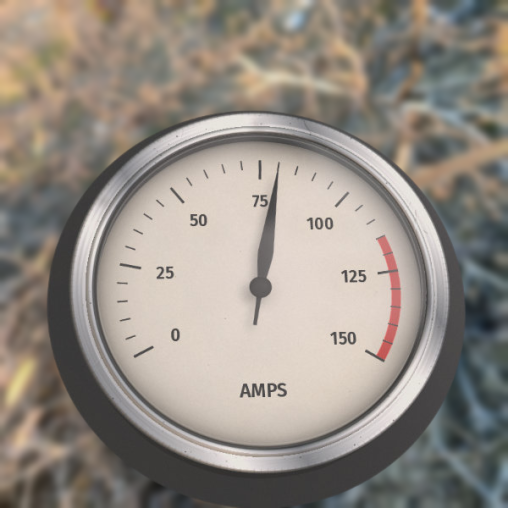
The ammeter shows 80A
